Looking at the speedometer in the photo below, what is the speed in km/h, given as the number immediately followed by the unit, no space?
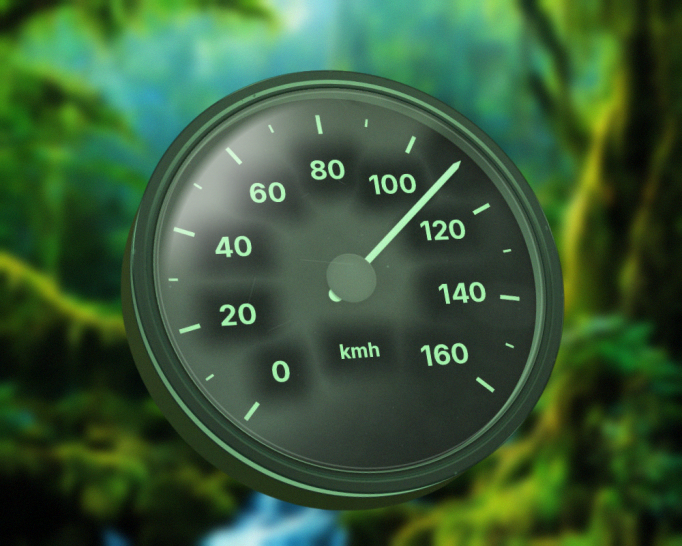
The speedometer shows 110km/h
